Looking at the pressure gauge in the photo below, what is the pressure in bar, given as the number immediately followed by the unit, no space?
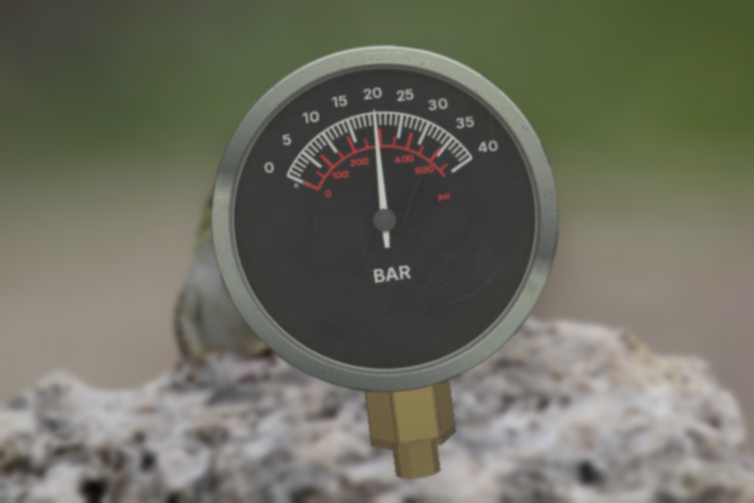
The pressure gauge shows 20bar
